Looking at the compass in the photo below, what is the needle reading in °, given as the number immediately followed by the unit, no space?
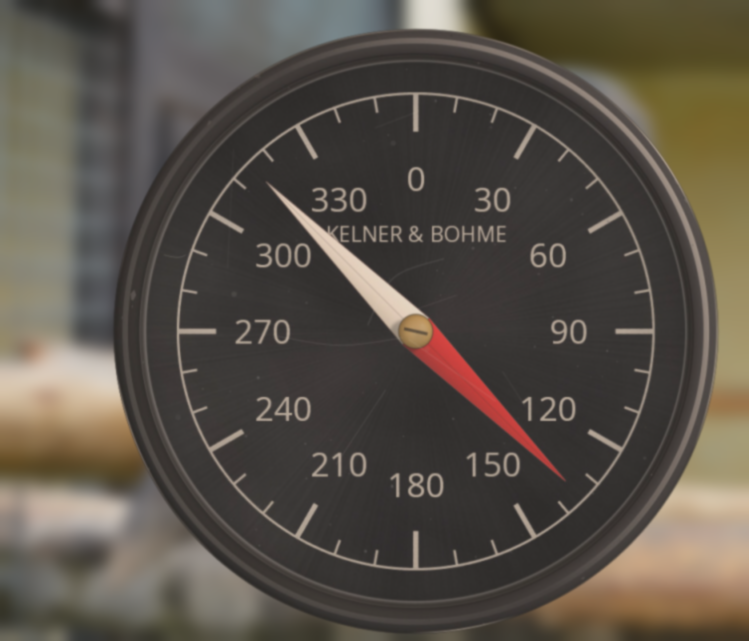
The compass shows 135°
